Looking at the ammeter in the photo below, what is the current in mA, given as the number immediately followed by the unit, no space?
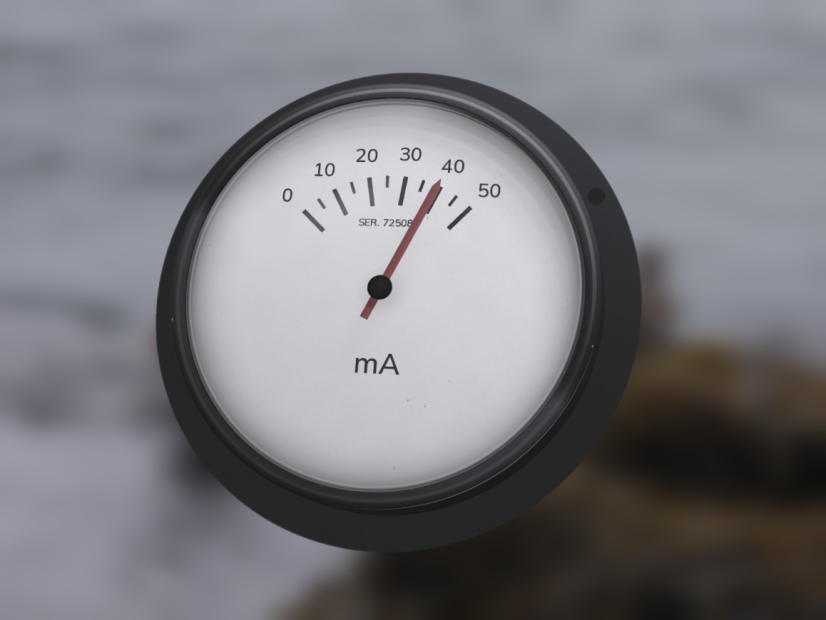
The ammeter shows 40mA
